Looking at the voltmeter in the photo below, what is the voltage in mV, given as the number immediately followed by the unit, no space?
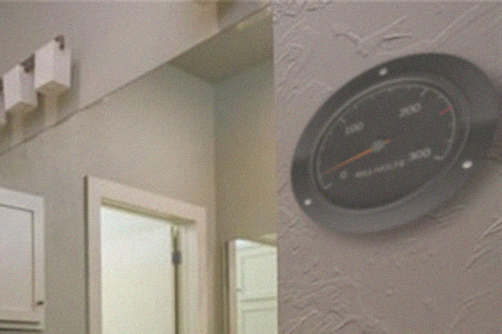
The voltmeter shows 20mV
